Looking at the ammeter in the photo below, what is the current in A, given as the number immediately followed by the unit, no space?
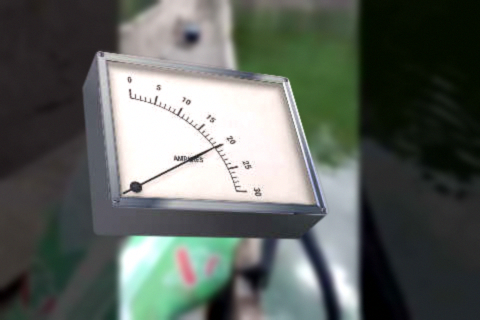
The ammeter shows 20A
